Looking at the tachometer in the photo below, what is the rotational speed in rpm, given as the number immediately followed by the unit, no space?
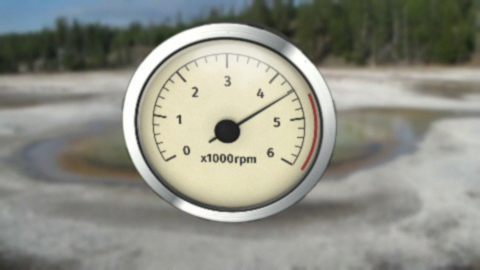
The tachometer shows 4400rpm
